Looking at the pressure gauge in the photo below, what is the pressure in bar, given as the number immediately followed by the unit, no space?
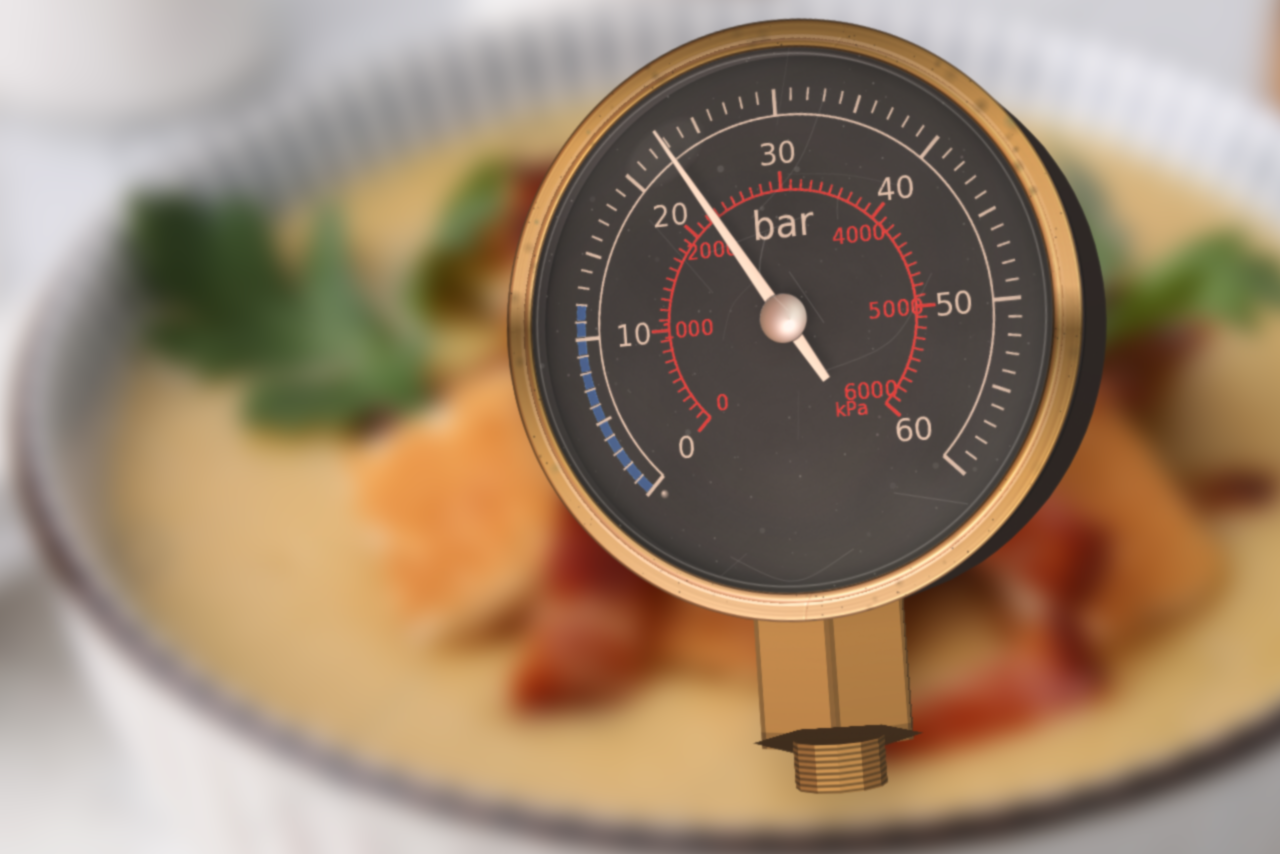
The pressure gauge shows 23bar
